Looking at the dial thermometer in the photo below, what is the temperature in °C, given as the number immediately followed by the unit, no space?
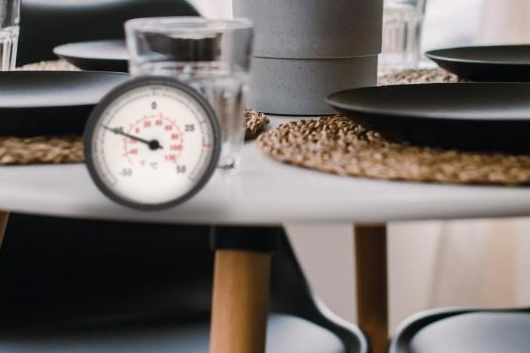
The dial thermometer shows -25°C
